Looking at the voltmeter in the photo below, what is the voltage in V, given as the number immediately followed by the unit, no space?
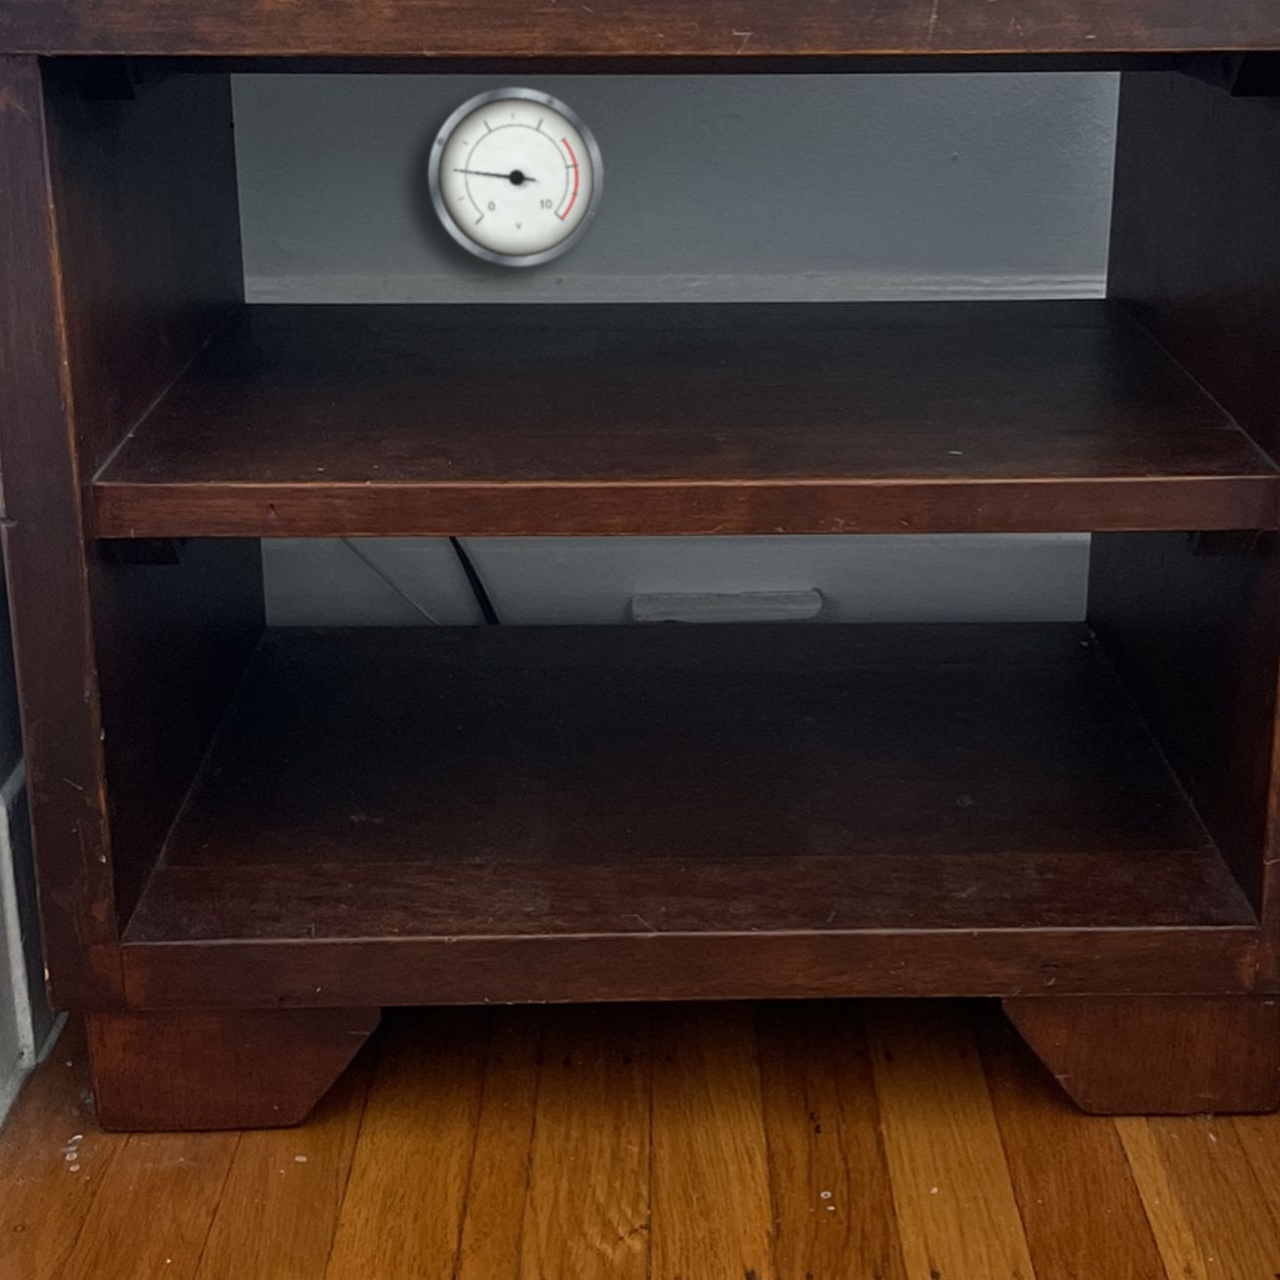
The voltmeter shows 2V
